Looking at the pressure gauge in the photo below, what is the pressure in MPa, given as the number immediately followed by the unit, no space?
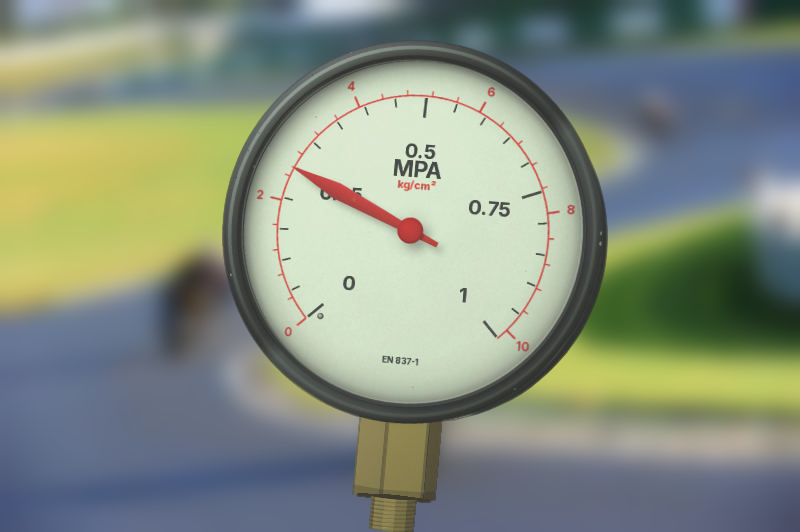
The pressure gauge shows 0.25MPa
